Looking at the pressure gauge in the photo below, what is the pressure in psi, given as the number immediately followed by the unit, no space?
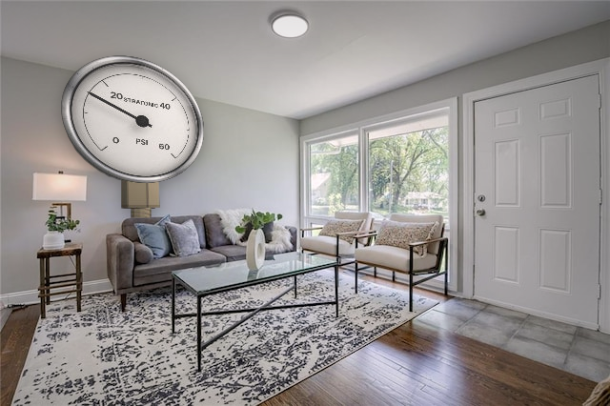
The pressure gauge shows 15psi
